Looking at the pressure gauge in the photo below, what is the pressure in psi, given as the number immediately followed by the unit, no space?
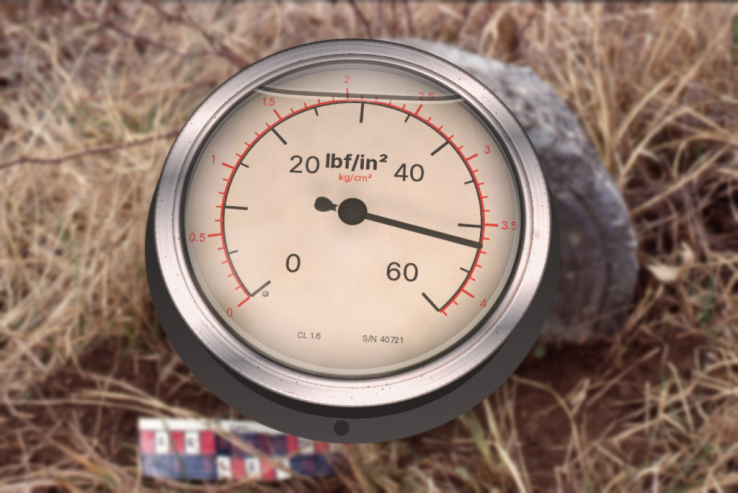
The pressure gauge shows 52.5psi
